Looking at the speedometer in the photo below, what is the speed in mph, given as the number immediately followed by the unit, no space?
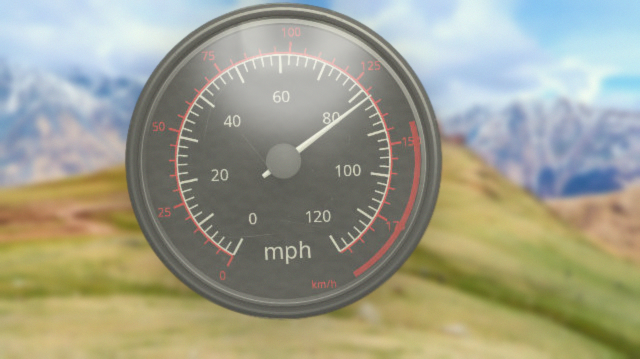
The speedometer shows 82mph
